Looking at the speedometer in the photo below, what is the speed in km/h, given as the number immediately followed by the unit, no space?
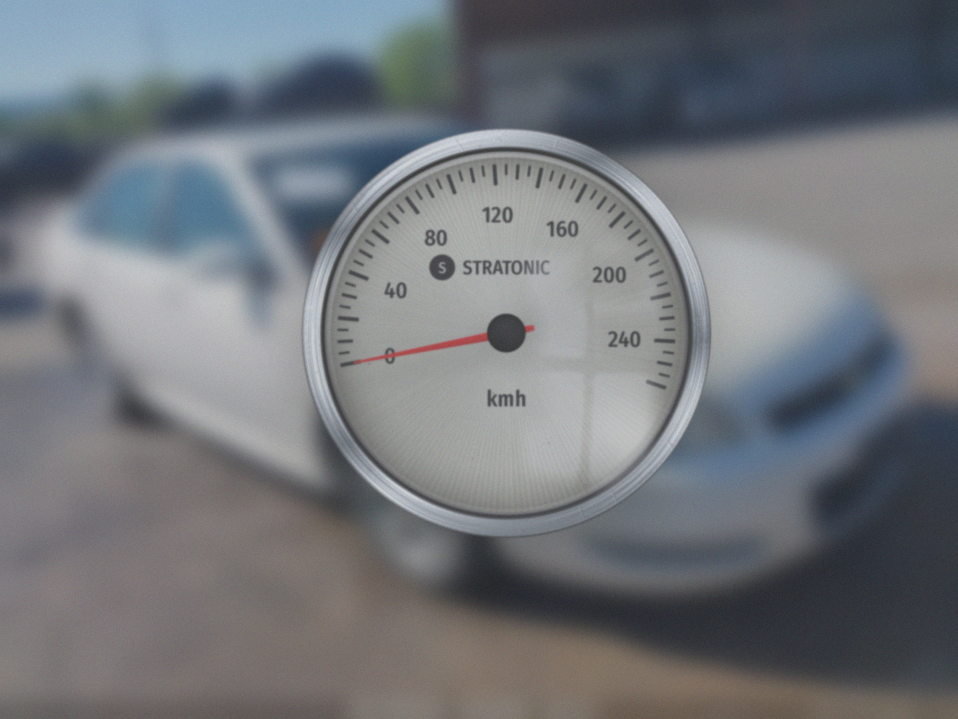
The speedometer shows 0km/h
